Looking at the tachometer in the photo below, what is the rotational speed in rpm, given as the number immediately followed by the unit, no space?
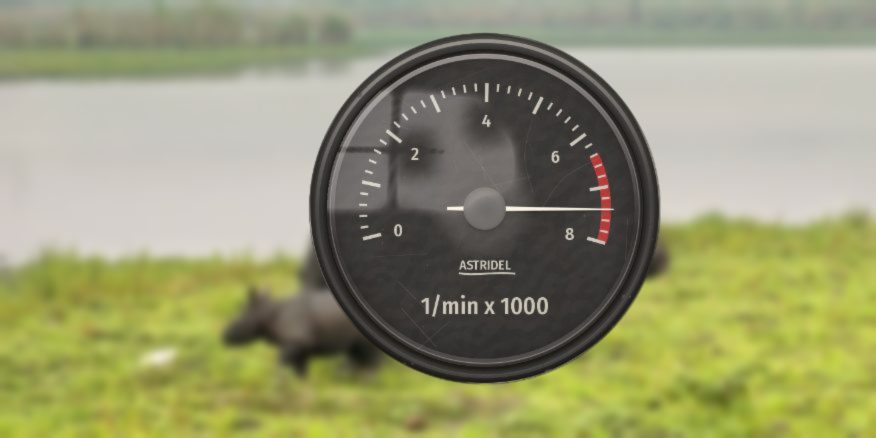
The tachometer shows 7400rpm
